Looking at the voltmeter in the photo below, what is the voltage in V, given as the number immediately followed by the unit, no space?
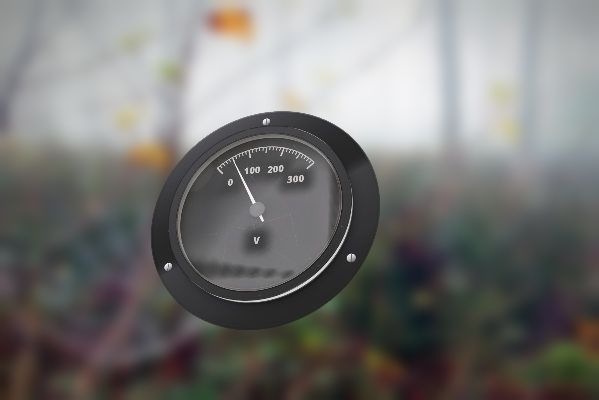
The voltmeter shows 50V
